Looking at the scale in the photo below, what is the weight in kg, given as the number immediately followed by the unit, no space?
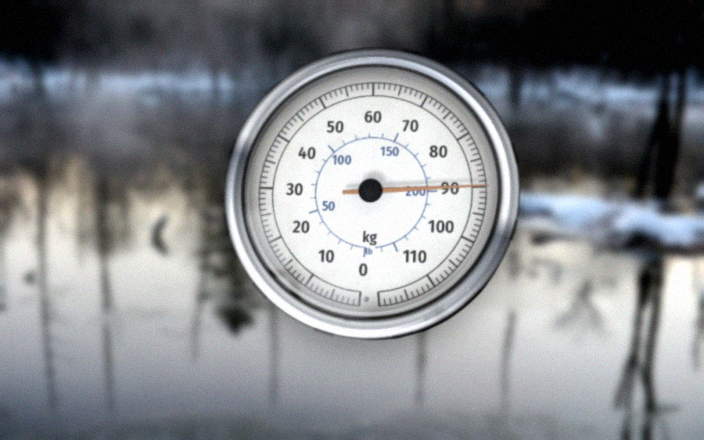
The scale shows 90kg
